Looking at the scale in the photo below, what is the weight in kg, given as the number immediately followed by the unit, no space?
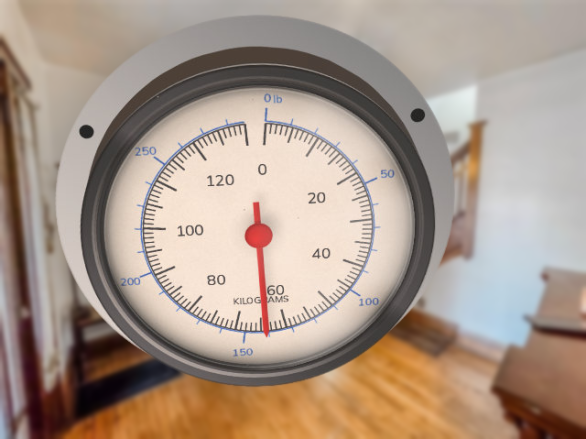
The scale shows 64kg
